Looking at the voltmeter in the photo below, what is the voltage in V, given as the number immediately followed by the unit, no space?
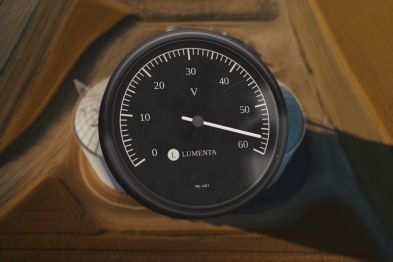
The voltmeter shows 57V
